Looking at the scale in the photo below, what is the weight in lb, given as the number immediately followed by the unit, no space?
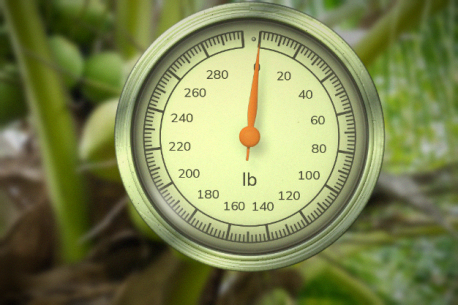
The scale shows 0lb
